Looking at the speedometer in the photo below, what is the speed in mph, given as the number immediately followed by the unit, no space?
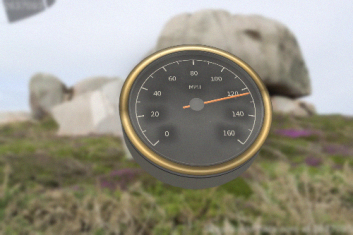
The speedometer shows 125mph
